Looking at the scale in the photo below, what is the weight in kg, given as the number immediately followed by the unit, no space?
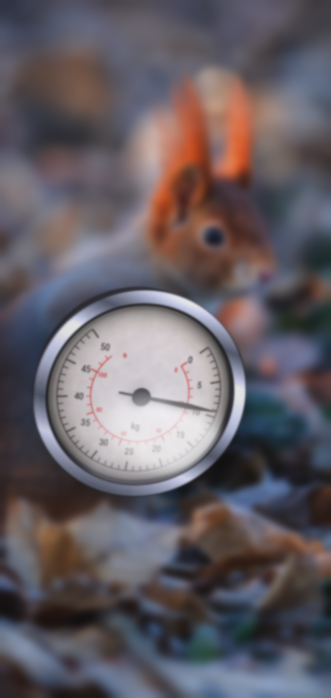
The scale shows 9kg
